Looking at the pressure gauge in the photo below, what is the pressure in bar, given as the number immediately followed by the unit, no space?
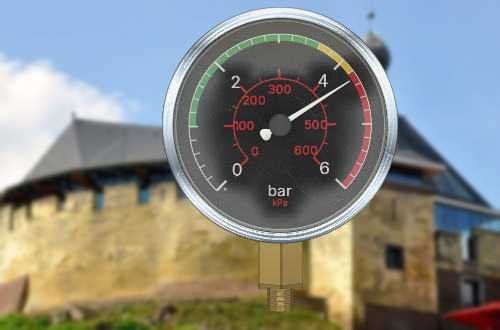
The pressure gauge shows 4.3bar
